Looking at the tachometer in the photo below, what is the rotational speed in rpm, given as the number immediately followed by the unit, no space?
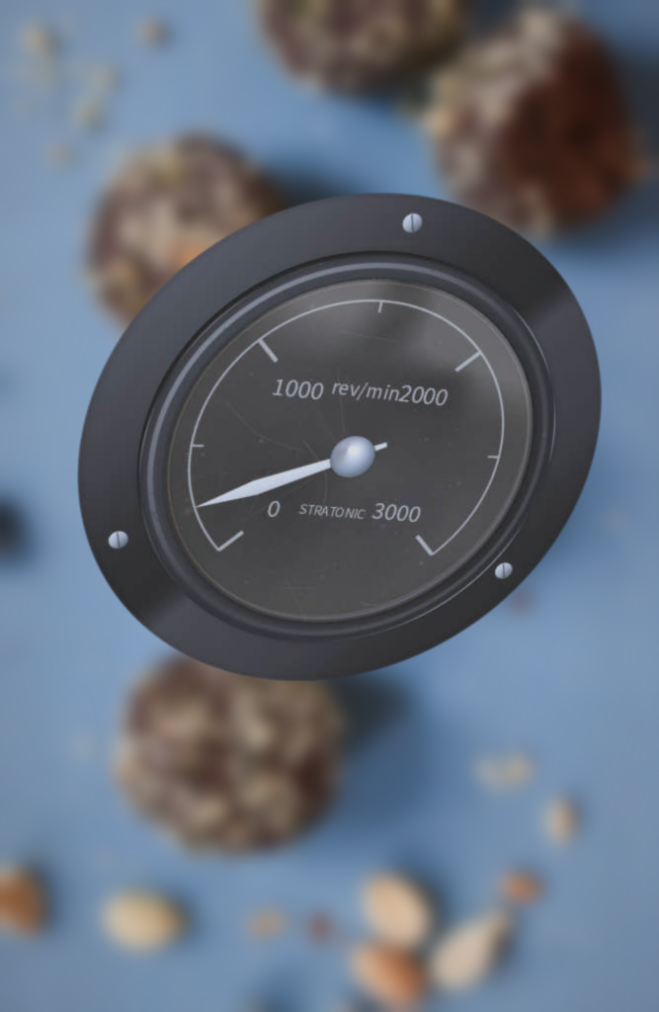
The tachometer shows 250rpm
